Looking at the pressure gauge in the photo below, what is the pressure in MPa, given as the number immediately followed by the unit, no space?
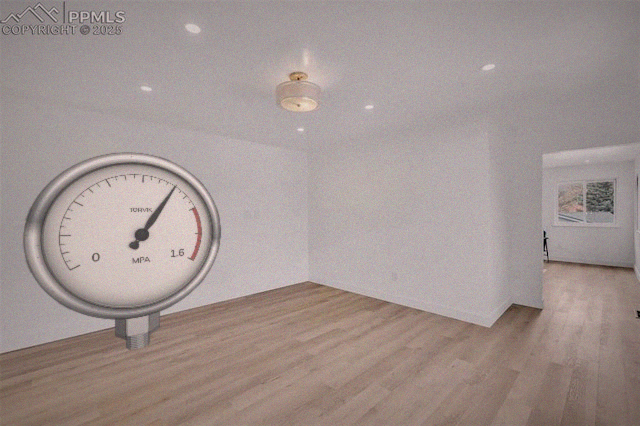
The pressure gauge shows 1MPa
